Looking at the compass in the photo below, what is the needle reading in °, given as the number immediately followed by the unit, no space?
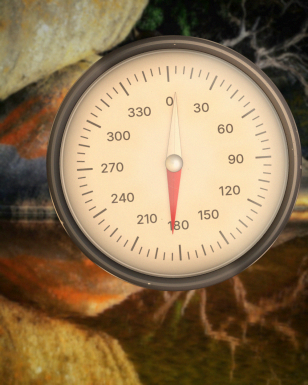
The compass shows 185°
